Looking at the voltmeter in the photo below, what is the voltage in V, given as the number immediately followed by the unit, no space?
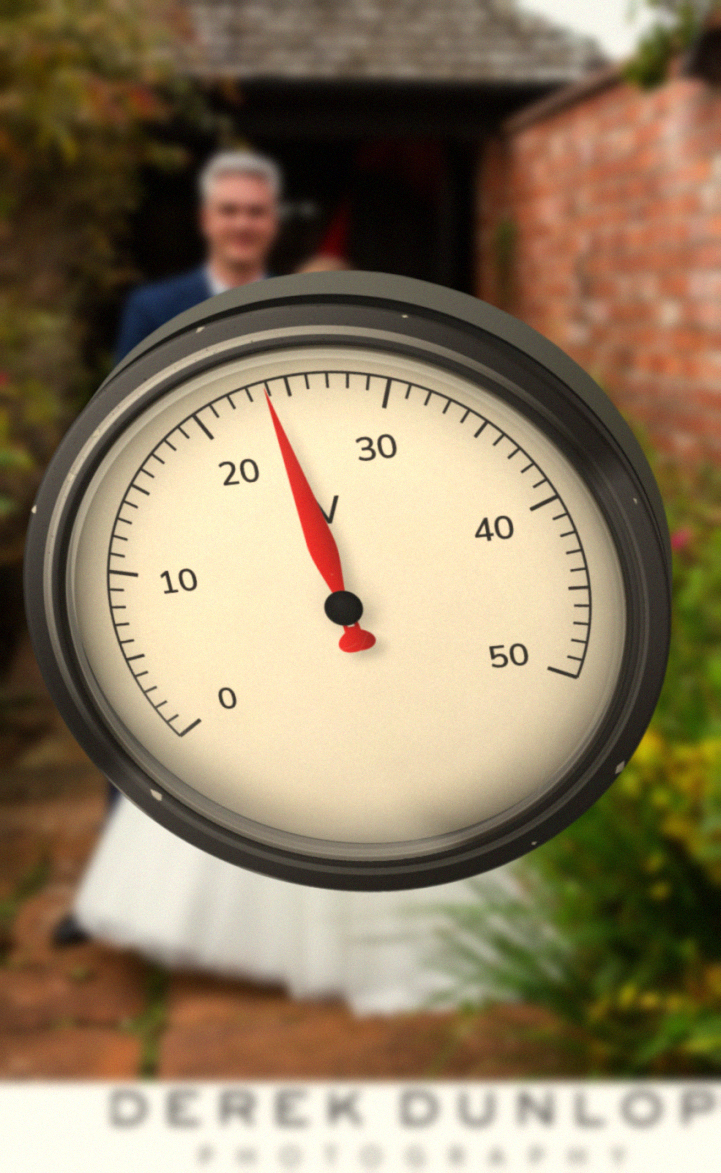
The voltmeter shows 24V
